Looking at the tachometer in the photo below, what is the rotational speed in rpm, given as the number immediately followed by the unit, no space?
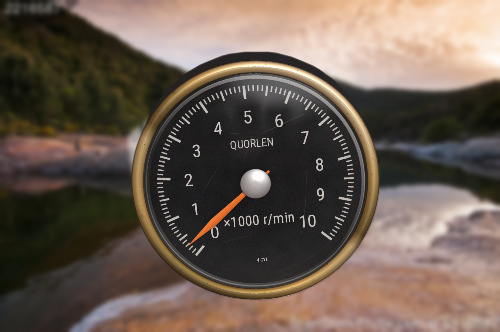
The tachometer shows 300rpm
